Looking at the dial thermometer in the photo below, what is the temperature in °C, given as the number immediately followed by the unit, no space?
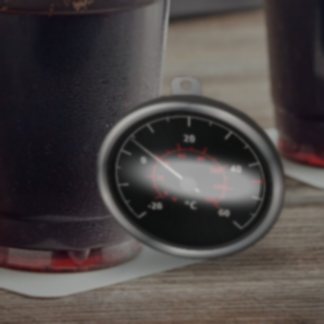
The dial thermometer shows 5°C
